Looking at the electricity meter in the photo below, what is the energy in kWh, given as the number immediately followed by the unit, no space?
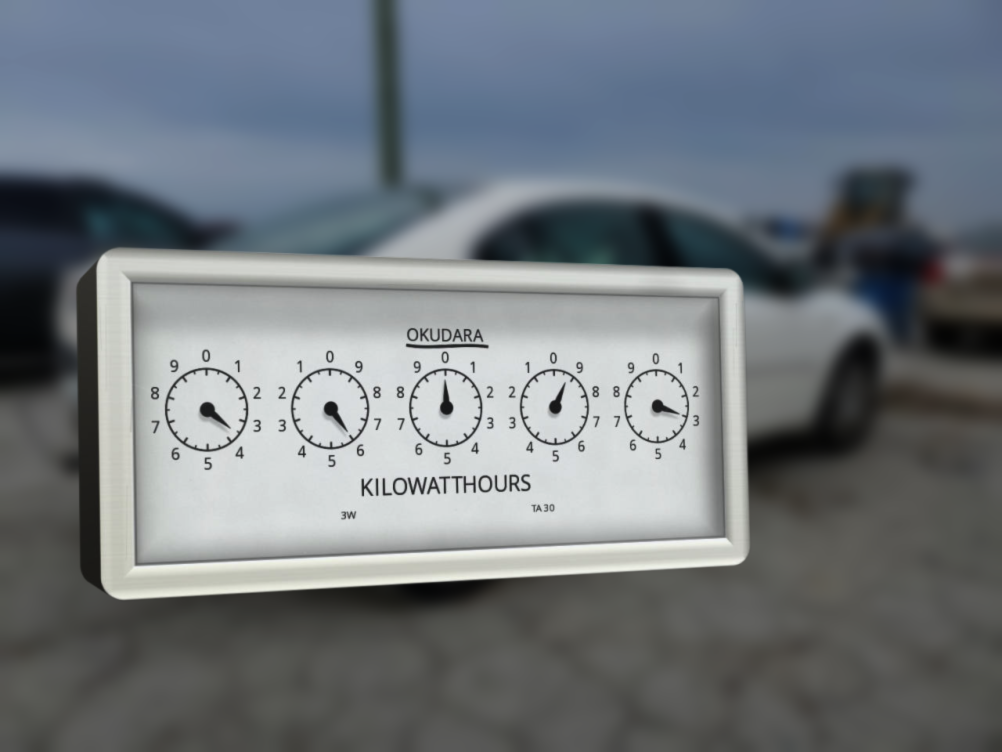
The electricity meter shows 35993kWh
